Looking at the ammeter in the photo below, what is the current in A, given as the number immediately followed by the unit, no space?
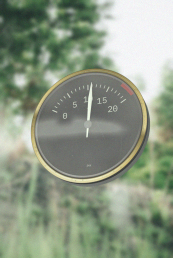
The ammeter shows 11A
